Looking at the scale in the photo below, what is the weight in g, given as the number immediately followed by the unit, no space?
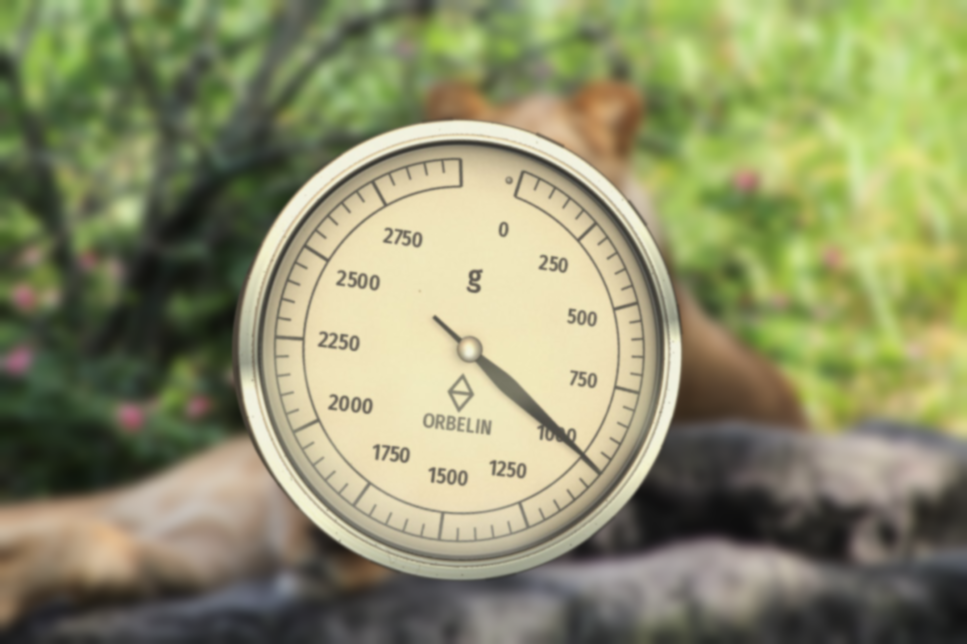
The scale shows 1000g
